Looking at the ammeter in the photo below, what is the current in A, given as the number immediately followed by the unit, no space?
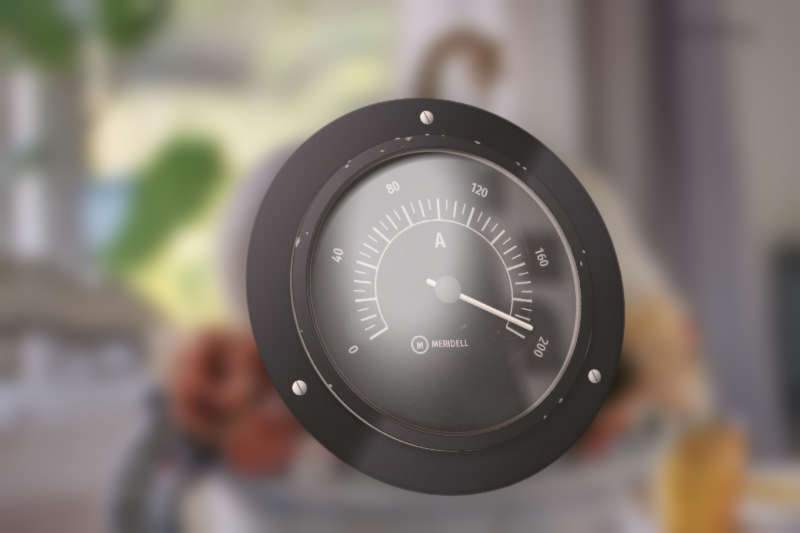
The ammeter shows 195A
